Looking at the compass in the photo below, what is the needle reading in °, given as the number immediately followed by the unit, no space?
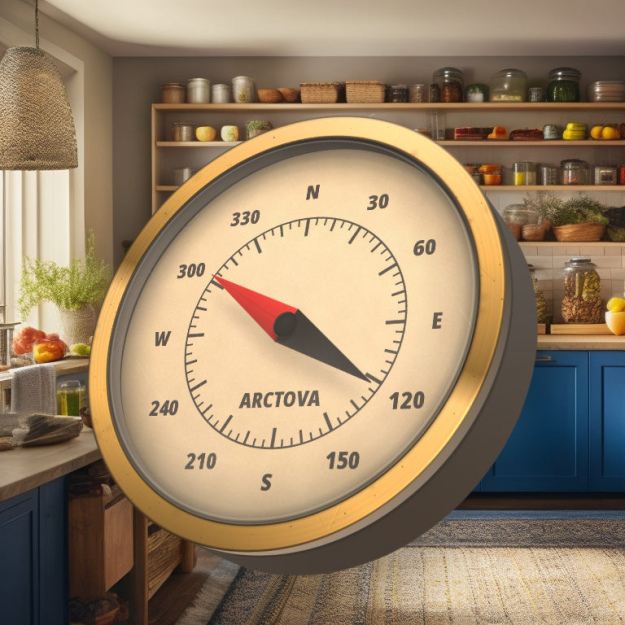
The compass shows 302.5°
